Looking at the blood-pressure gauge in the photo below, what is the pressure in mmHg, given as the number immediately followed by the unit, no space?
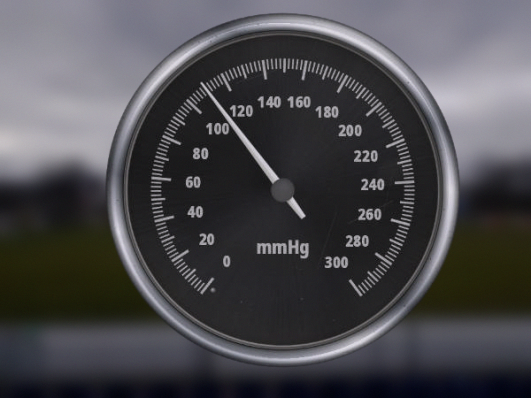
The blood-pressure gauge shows 110mmHg
